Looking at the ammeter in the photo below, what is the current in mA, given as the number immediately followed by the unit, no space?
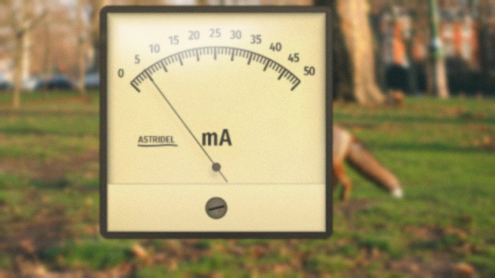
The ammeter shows 5mA
